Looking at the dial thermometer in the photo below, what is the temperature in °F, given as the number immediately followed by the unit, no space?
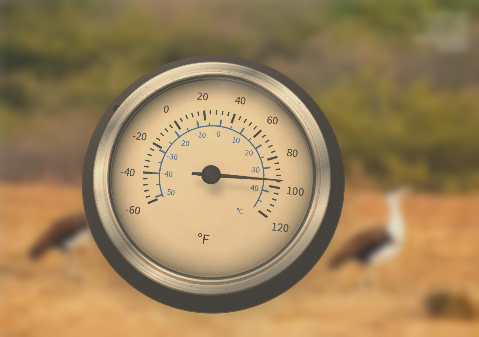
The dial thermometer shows 96°F
